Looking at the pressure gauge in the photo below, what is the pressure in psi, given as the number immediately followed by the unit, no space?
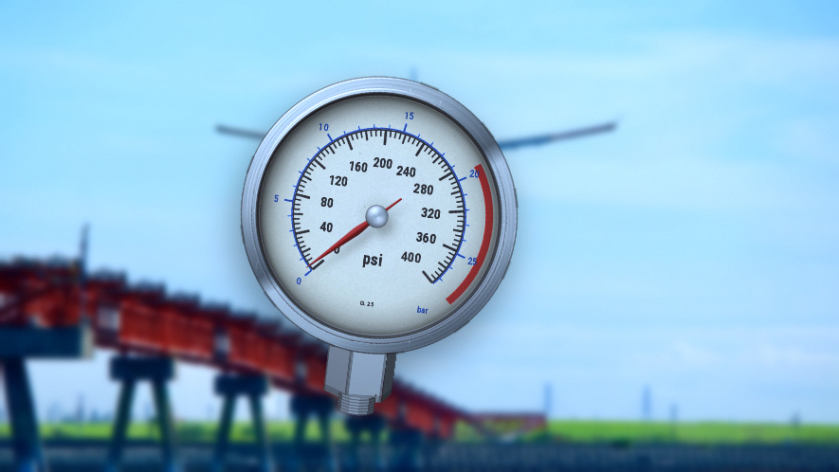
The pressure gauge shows 5psi
